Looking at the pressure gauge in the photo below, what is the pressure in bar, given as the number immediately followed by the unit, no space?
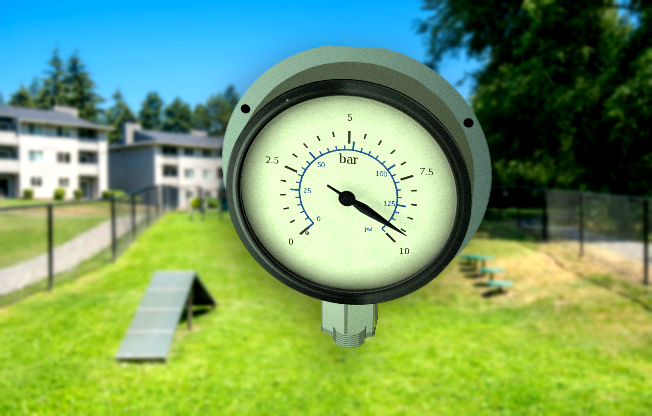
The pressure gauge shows 9.5bar
